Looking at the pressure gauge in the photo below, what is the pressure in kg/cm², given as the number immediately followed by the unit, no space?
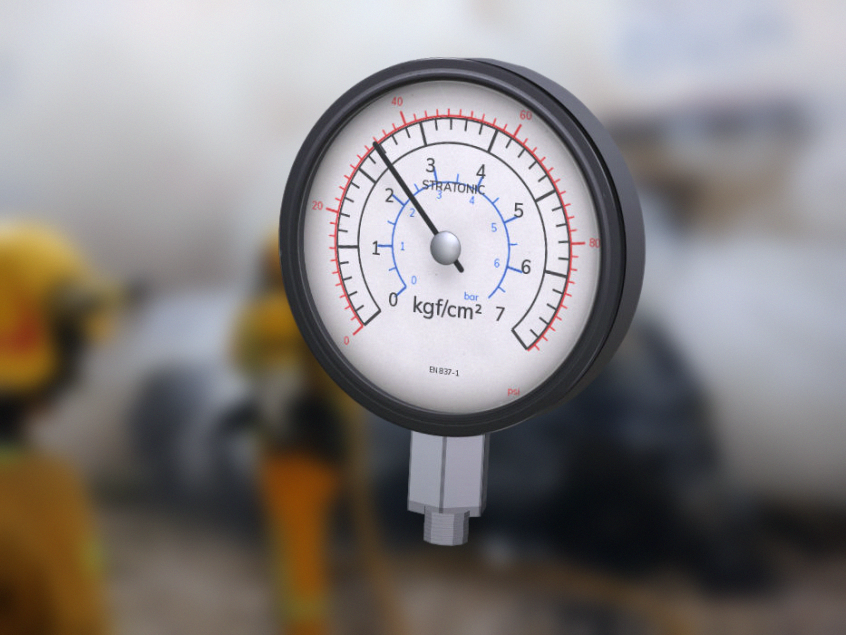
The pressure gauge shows 2.4kg/cm²
